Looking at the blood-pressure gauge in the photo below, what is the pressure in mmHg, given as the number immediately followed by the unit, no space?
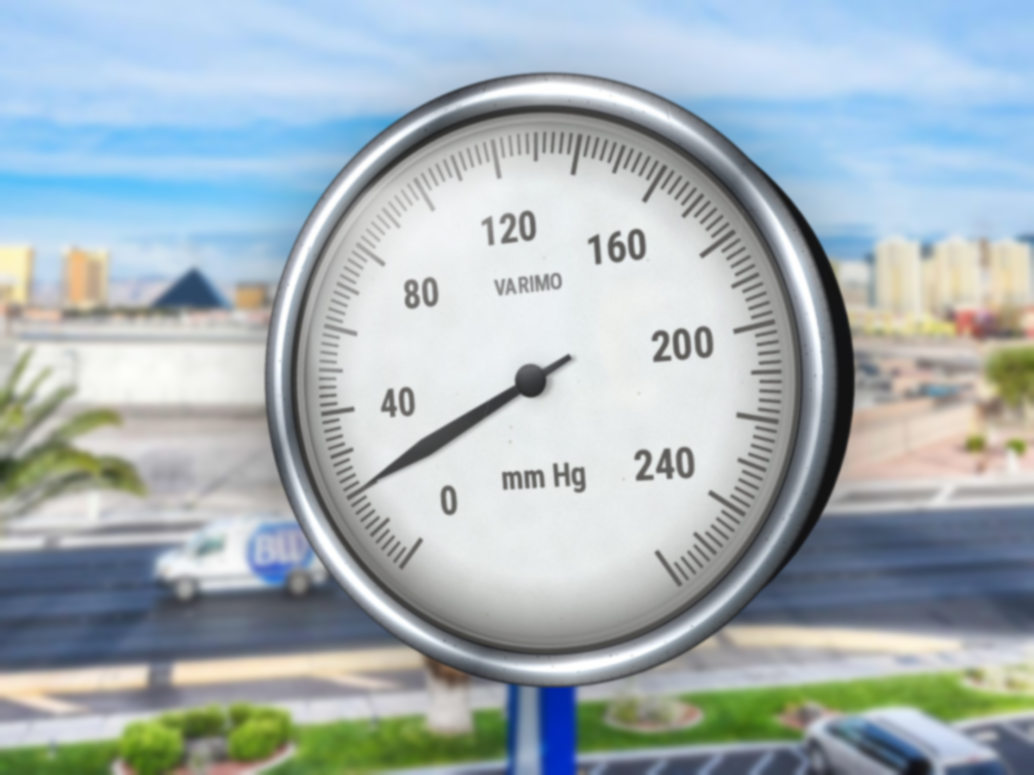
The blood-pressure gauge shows 20mmHg
